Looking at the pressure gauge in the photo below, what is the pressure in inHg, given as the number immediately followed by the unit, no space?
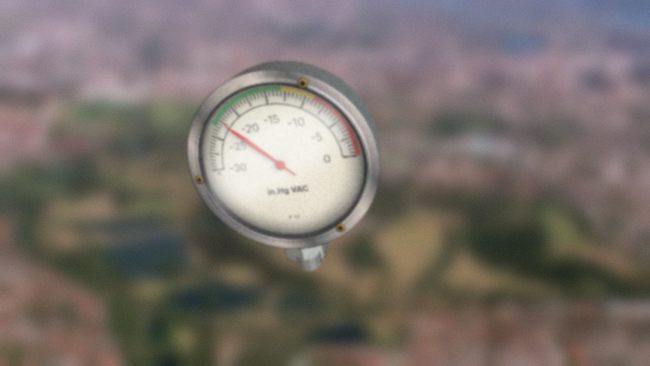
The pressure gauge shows -22.5inHg
